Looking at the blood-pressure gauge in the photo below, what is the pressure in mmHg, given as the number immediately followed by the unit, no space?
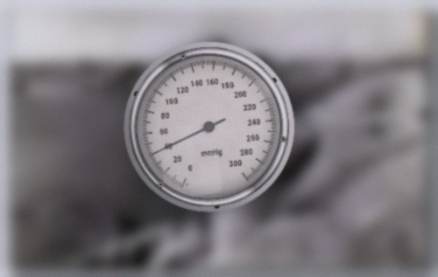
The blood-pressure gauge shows 40mmHg
